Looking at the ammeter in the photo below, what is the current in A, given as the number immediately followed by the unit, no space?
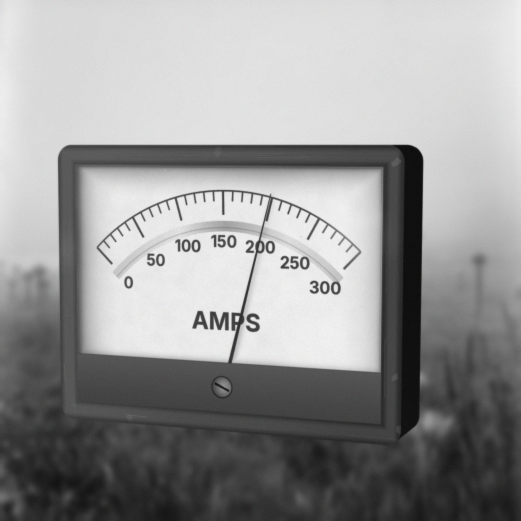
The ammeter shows 200A
